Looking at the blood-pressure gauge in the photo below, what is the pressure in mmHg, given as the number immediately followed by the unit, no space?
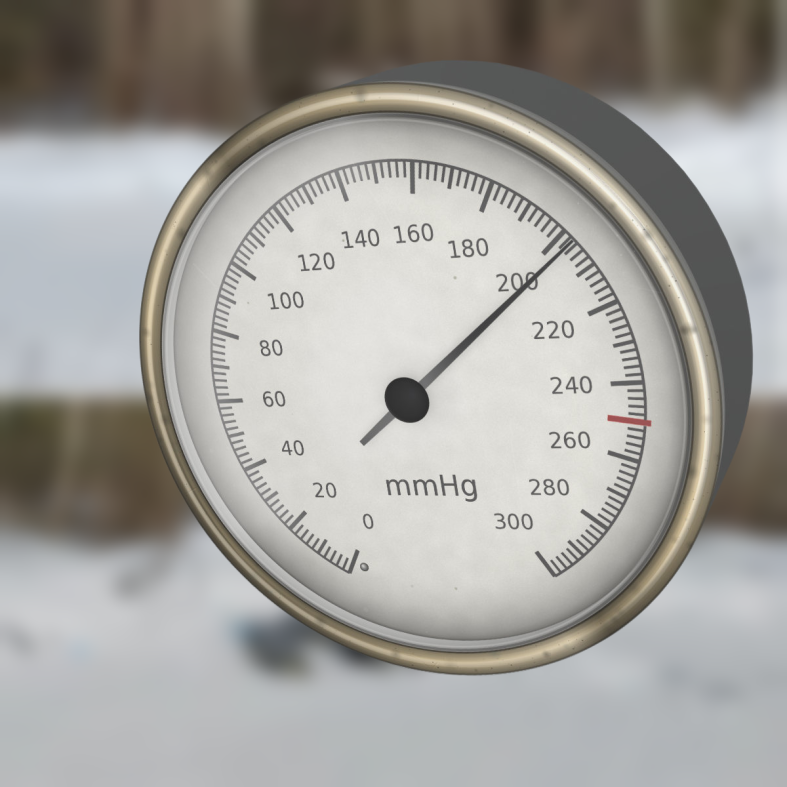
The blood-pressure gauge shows 203mmHg
